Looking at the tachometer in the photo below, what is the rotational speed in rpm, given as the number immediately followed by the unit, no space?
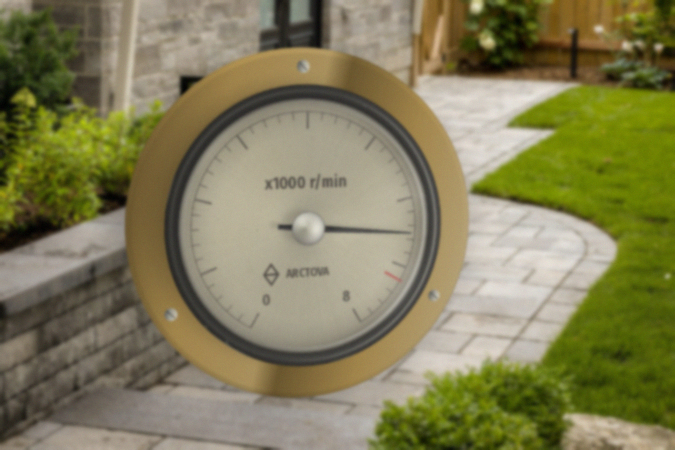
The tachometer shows 6500rpm
